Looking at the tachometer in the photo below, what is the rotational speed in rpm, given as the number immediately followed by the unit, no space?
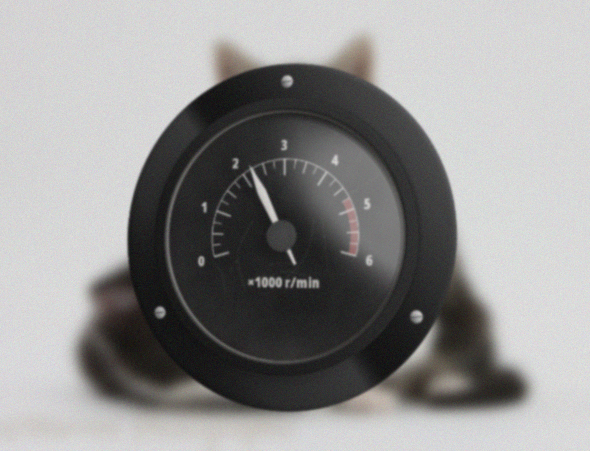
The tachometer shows 2250rpm
